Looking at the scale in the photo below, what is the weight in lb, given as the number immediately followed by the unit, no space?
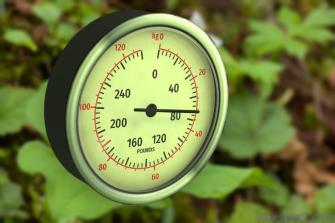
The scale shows 72lb
